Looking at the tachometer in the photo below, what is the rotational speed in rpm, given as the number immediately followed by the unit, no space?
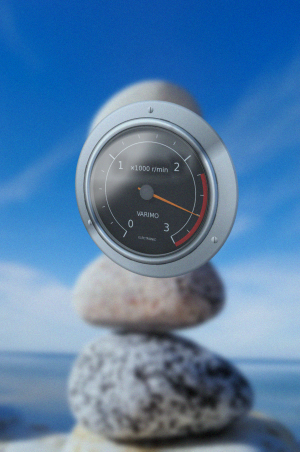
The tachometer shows 2600rpm
